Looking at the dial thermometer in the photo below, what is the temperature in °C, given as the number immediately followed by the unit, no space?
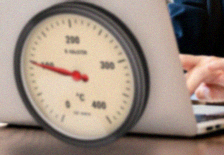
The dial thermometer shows 100°C
